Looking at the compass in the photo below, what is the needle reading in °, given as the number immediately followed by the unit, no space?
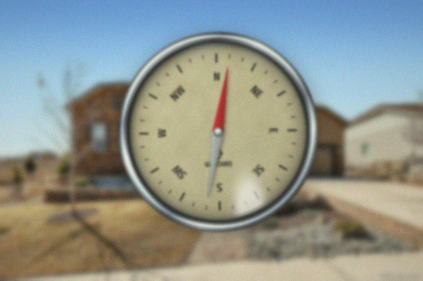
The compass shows 10°
